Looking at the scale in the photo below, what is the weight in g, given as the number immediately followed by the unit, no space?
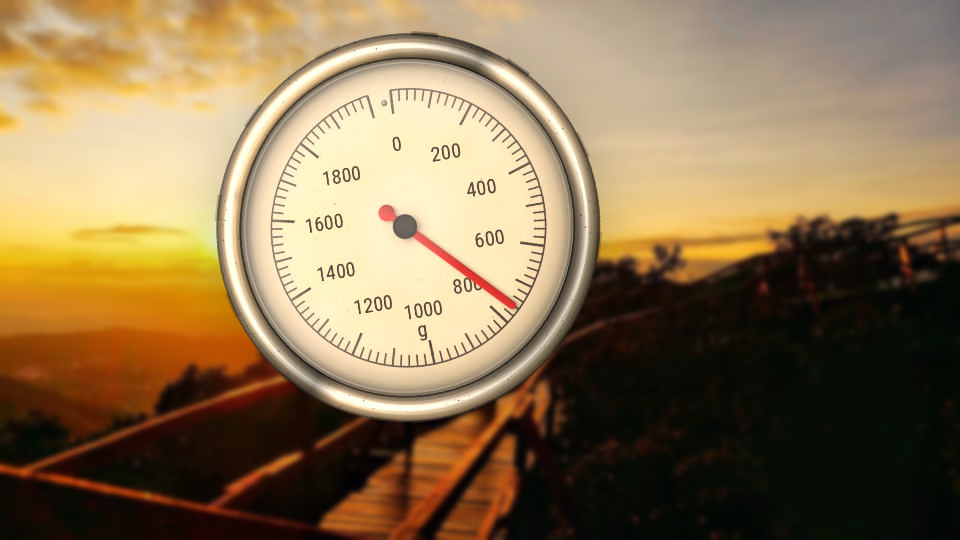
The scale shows 760g
